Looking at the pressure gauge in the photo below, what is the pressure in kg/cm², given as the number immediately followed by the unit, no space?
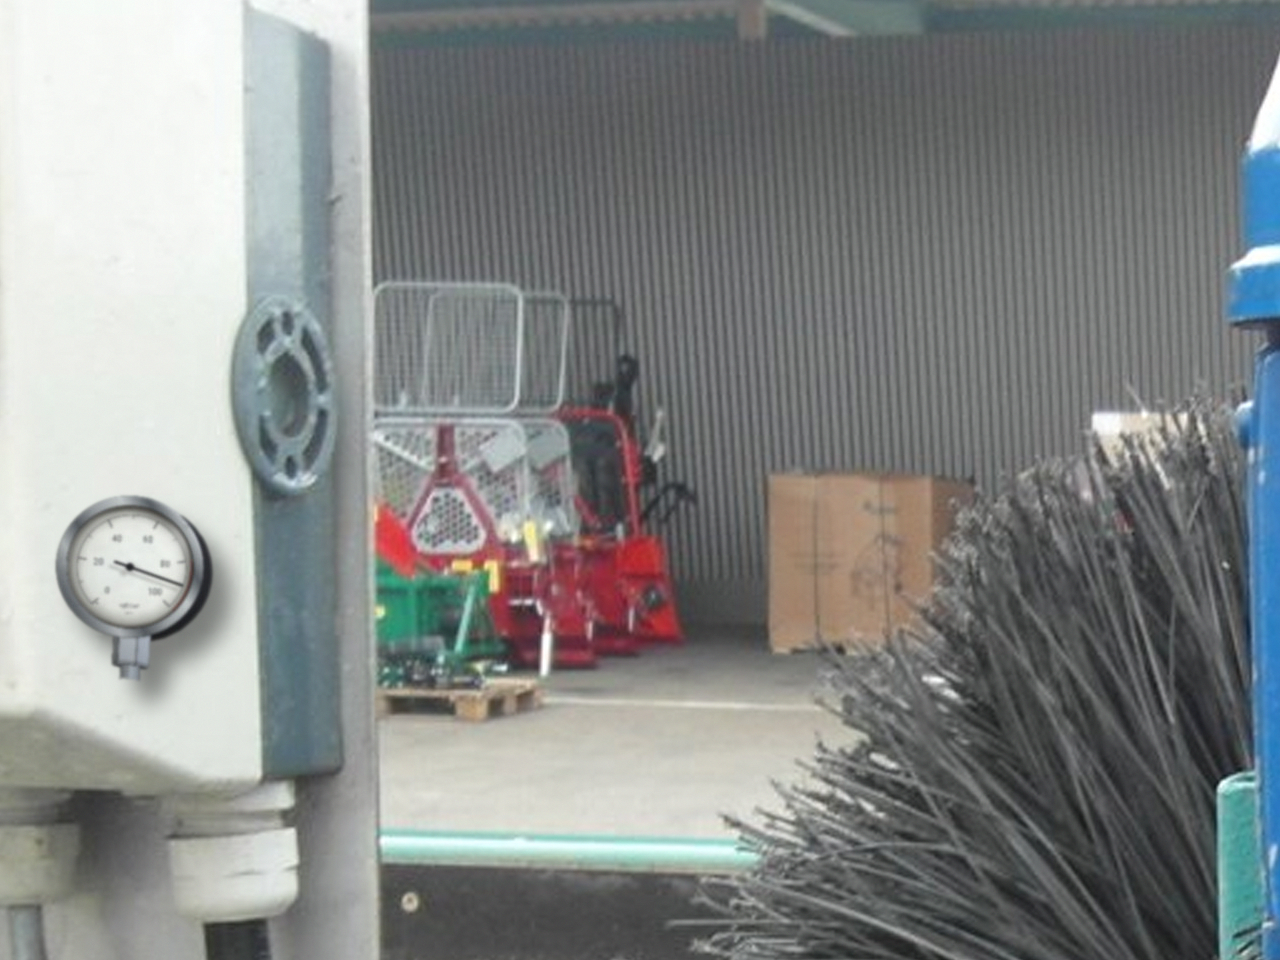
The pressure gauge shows 90kg/cm²
